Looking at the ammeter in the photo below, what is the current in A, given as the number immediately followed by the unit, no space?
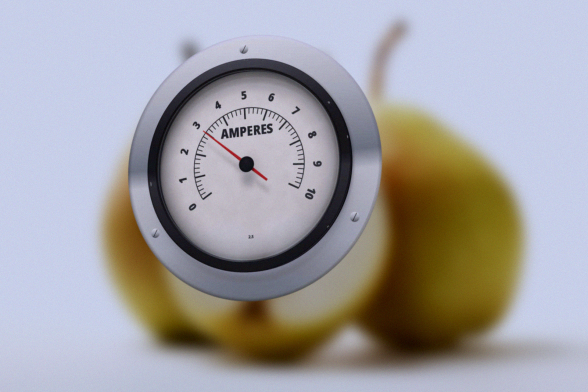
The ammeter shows 3A
